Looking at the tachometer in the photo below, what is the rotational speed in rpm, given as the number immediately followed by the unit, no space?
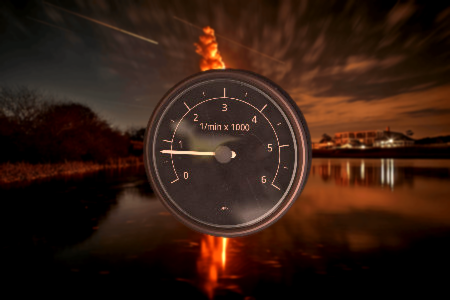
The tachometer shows 750rpm
